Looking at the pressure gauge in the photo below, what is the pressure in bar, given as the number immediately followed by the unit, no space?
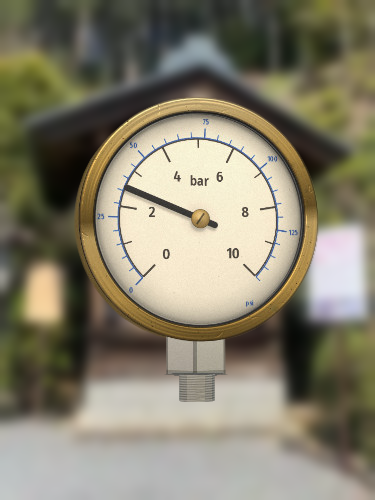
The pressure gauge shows 2.5bar
